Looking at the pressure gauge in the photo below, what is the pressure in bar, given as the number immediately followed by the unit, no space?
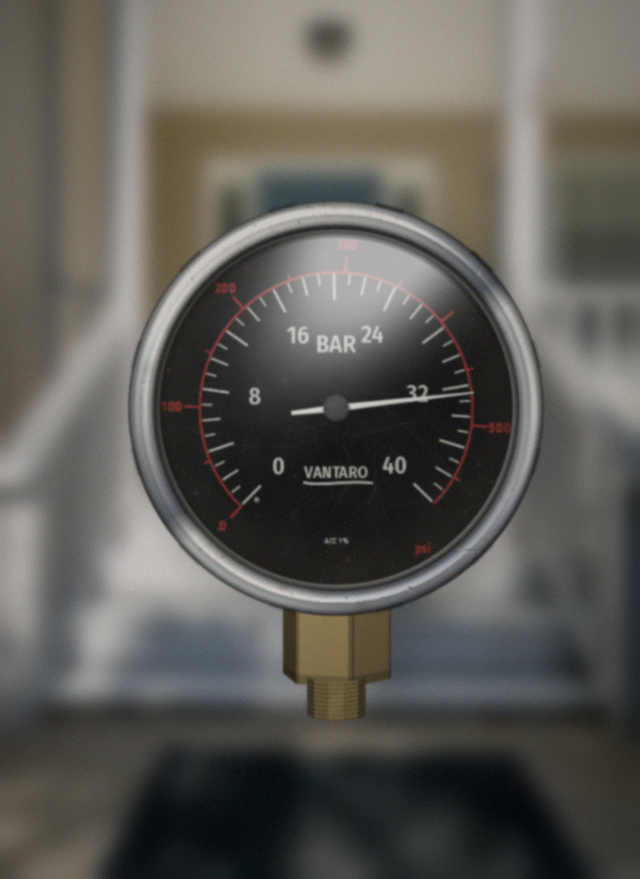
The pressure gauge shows 32.5bar
